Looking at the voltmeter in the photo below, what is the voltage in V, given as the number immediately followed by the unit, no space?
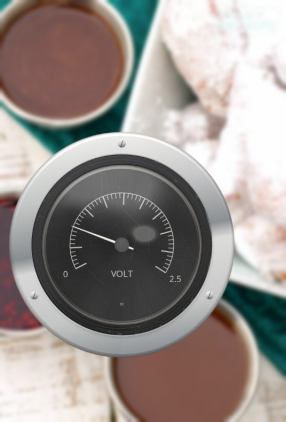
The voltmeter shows 0.5V
